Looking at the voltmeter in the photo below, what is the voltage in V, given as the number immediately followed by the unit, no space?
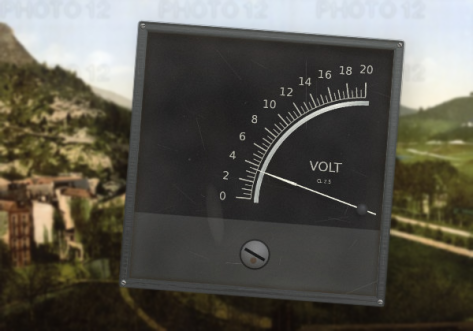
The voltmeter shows 3.5V
